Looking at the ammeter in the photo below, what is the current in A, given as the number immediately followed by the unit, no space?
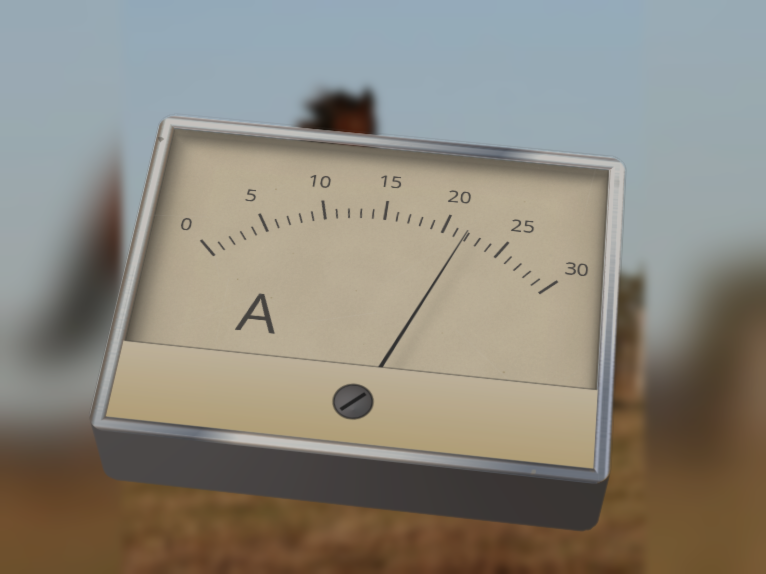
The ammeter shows 22A
